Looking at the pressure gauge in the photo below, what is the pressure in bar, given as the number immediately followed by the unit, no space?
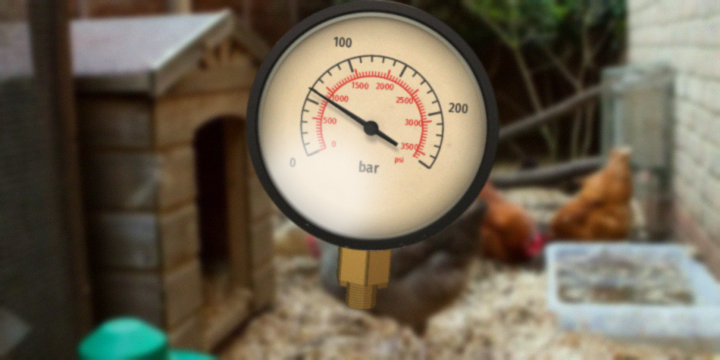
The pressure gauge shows 60bar
